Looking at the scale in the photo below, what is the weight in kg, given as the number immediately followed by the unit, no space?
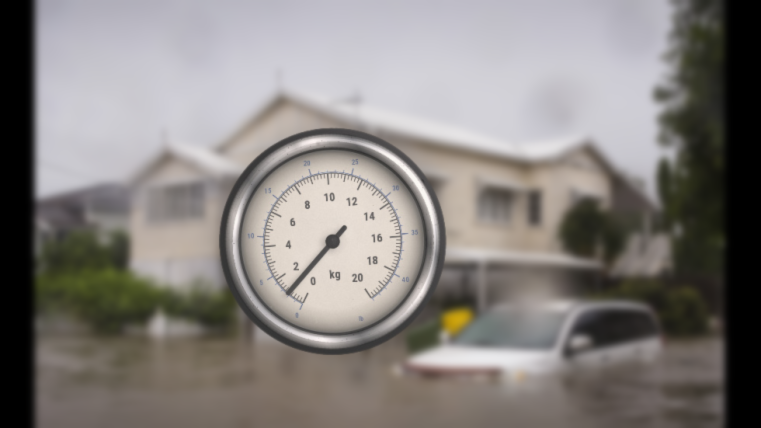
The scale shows 1kg
